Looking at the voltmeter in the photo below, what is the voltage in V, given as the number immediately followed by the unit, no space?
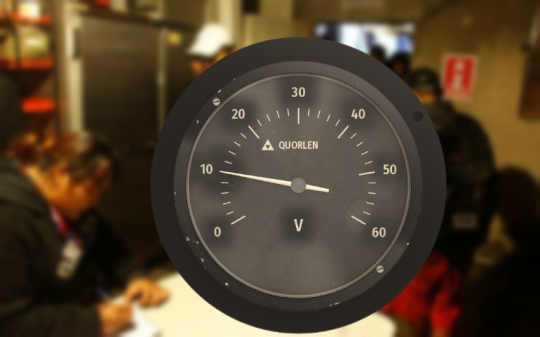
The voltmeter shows 10V
